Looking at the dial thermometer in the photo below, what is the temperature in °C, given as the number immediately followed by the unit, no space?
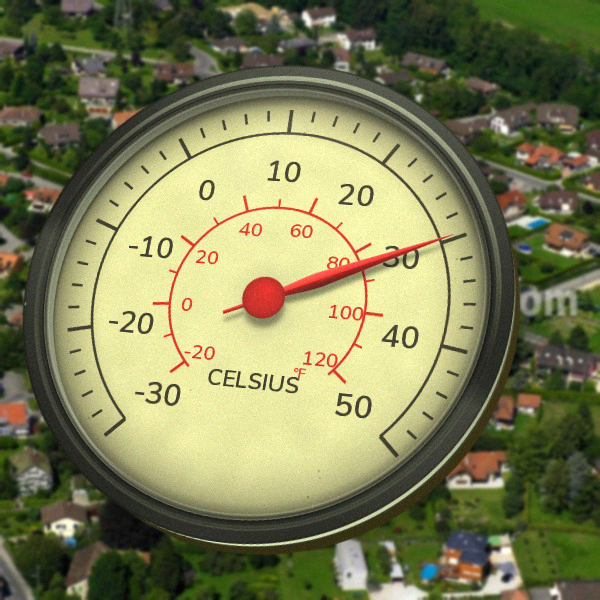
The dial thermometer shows 30°C
